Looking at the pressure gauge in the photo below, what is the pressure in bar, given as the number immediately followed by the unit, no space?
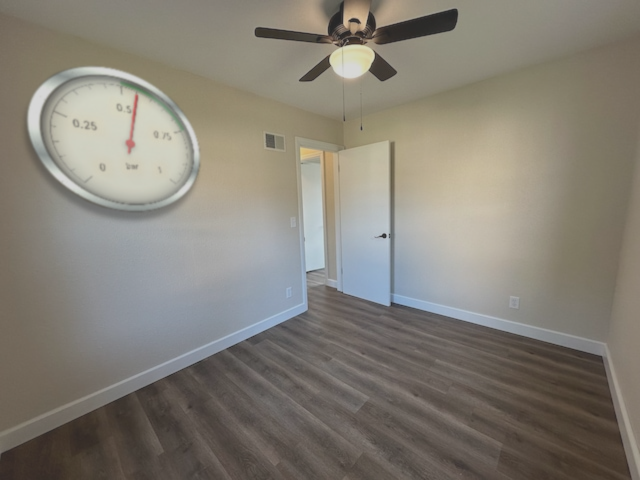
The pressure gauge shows 0.55bar
